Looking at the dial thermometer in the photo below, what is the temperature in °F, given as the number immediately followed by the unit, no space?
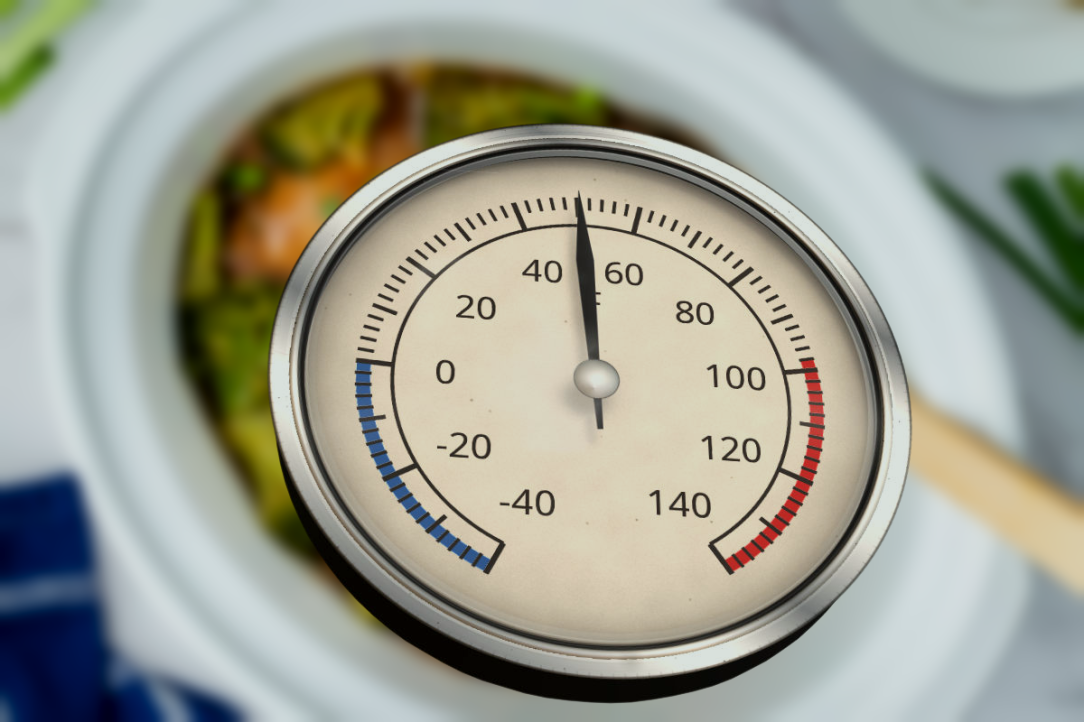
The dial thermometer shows 50°F
